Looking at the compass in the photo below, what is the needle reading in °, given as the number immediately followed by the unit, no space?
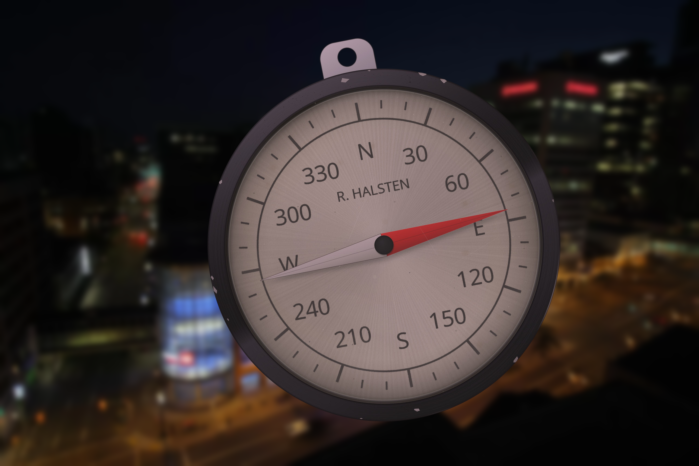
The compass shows 85°
